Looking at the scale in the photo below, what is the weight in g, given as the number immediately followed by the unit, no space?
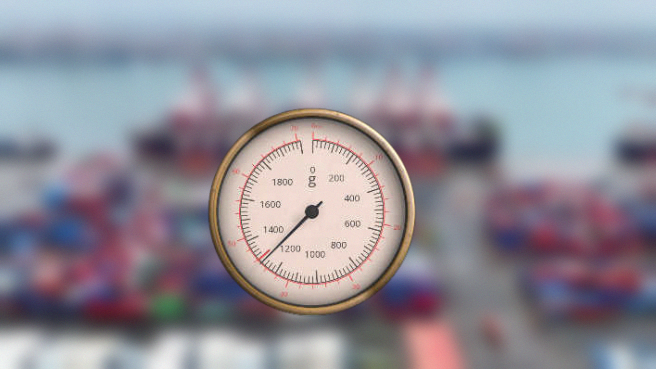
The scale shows 1280g
